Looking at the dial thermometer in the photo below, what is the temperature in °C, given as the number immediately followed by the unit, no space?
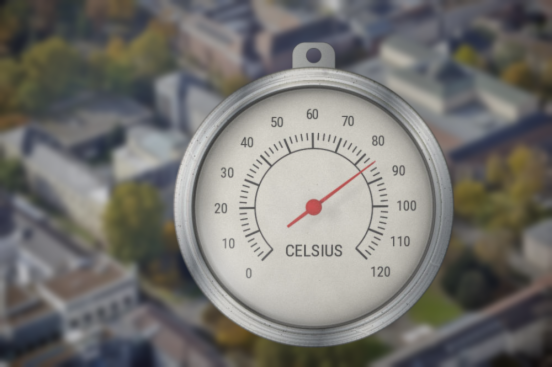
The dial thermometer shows 84°C
